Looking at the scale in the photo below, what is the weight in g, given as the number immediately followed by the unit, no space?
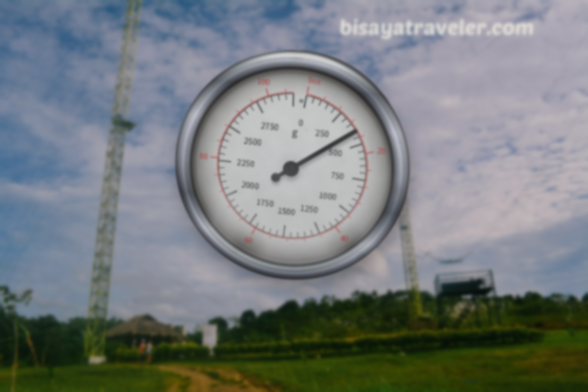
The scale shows 400g
